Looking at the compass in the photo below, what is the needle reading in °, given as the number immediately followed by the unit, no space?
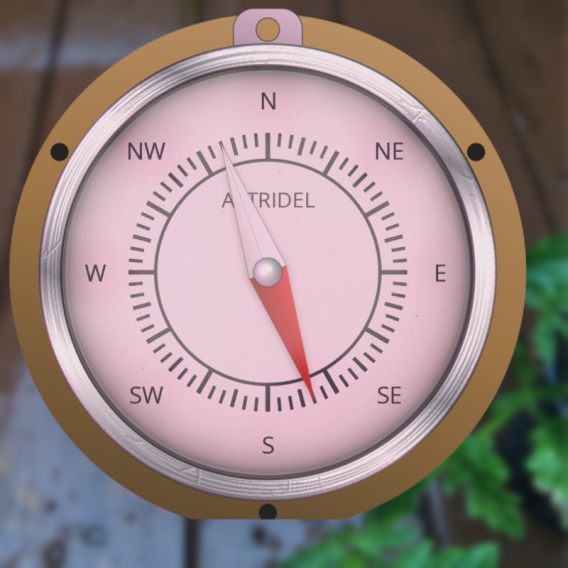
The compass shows 160°
